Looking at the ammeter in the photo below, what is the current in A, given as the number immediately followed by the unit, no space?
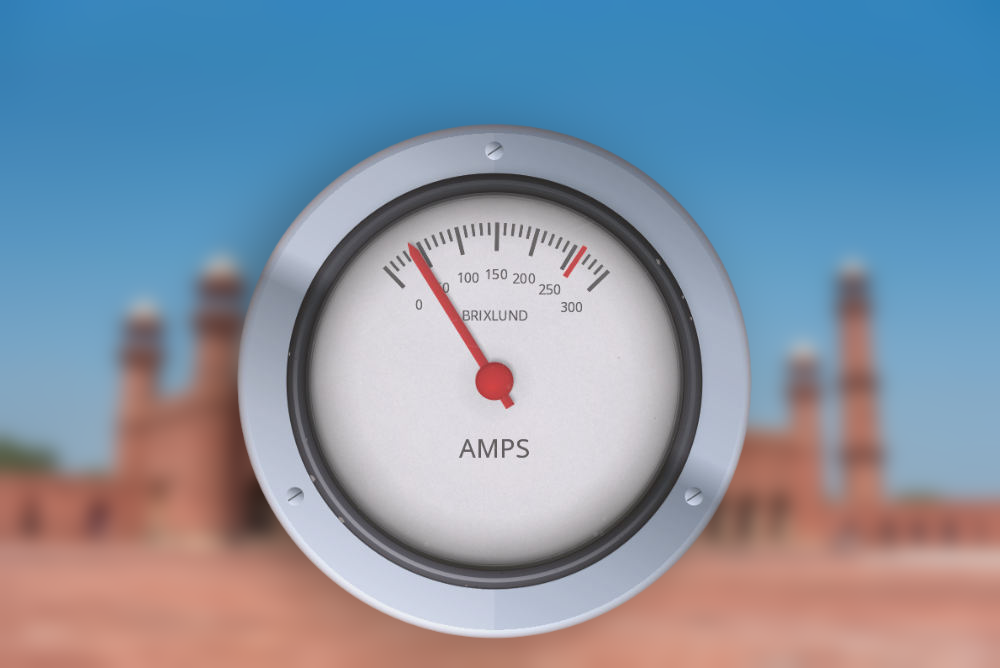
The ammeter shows 40A
